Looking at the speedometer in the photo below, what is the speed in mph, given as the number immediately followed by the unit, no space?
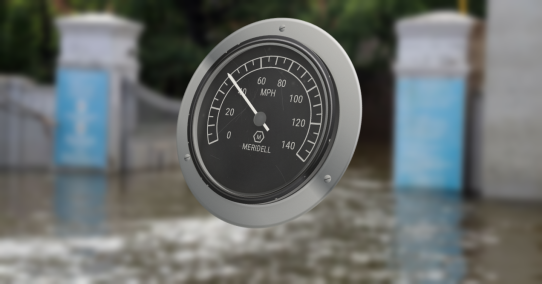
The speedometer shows 40mph
